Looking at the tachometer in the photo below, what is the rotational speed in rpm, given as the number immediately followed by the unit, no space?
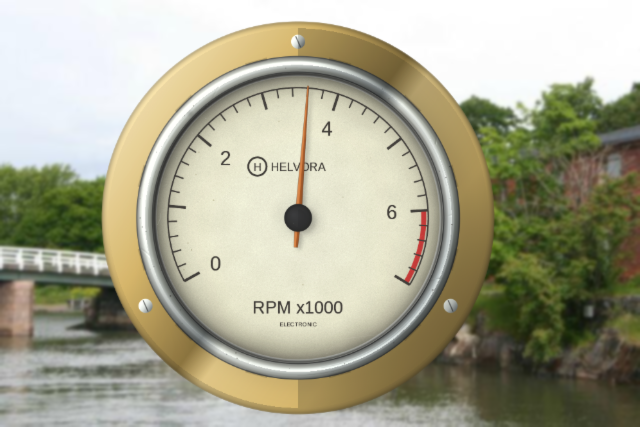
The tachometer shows 3600rpm
